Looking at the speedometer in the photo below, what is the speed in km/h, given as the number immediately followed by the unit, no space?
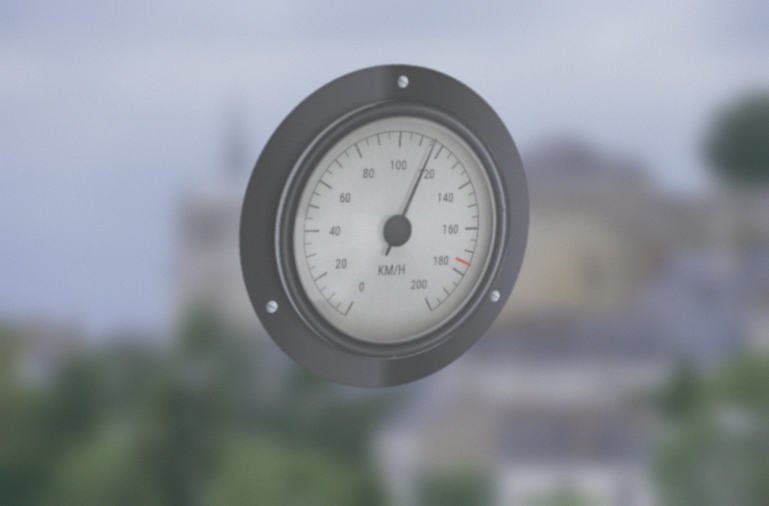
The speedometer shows 115km/h
